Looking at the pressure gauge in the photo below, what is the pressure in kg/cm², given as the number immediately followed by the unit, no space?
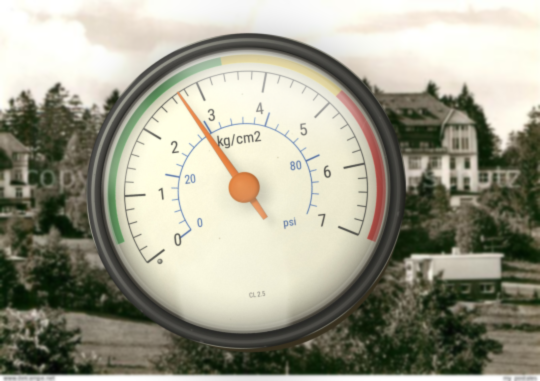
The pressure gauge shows 2.7kg/cm²
